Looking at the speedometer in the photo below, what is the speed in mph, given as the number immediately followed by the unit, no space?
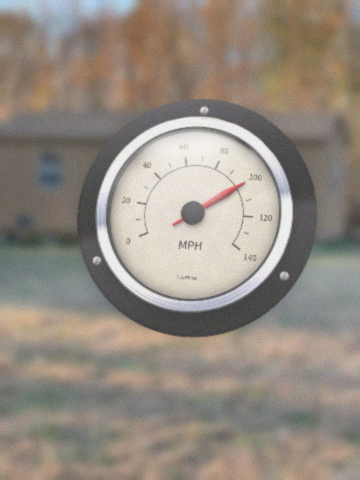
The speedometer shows 100mph
